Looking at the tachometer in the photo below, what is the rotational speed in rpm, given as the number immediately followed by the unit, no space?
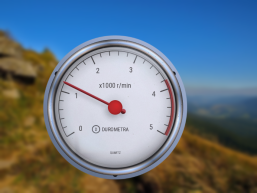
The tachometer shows 1200rpm
